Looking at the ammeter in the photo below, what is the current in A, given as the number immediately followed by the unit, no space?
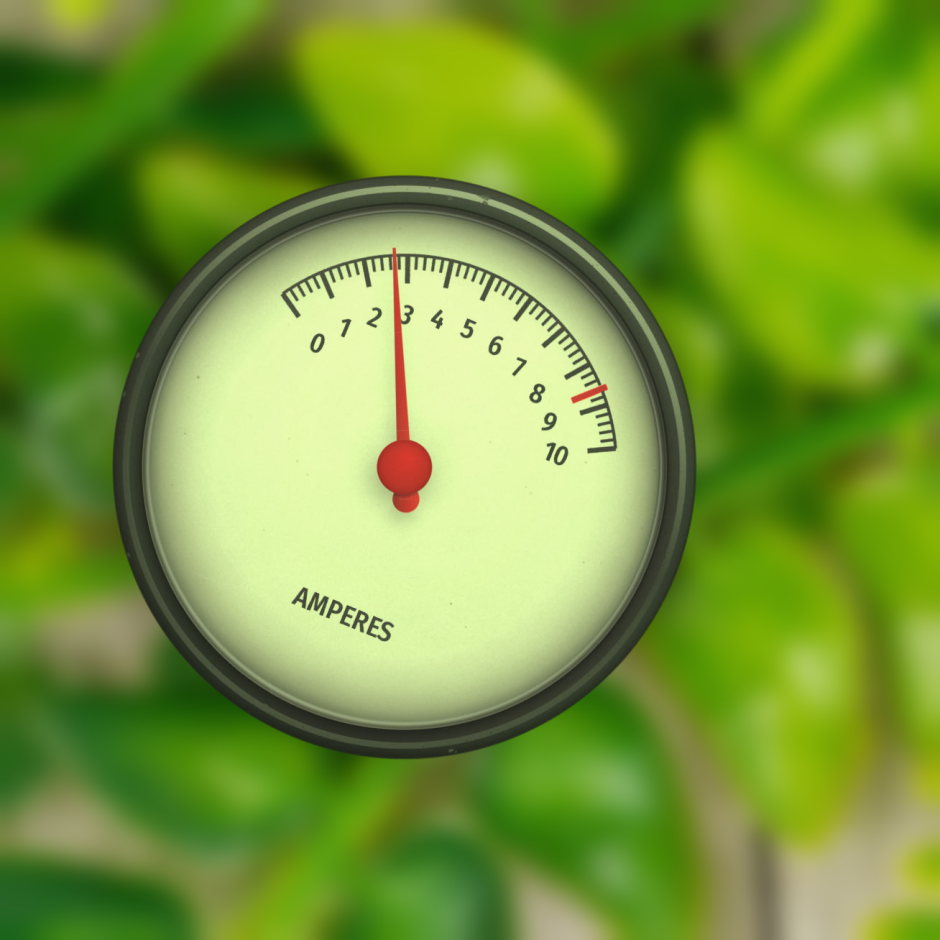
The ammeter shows 2.7A
